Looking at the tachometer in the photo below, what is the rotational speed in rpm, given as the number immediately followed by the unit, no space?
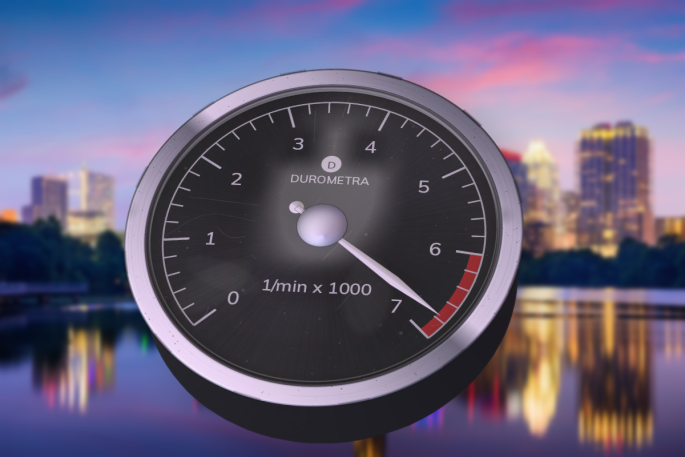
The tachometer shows 6800rpm
